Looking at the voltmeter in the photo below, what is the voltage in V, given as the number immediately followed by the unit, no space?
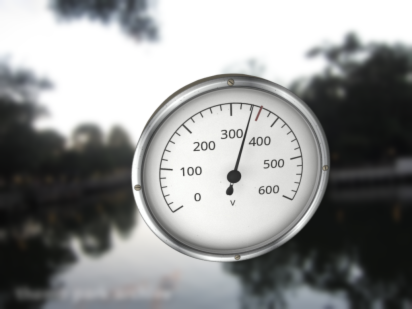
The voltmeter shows 340V
